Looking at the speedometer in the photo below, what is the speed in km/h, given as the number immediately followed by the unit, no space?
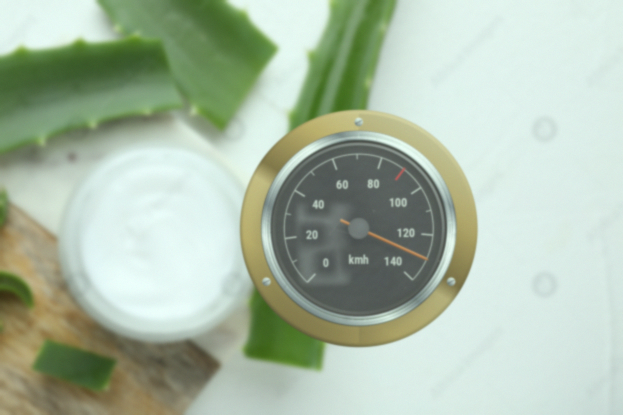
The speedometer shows 130km/h
